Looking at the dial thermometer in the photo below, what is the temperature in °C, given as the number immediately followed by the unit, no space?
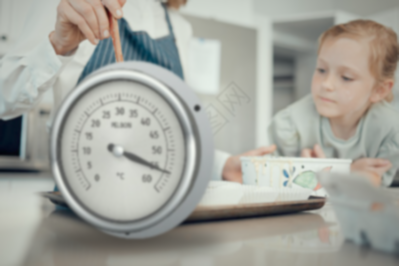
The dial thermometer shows 55°C
